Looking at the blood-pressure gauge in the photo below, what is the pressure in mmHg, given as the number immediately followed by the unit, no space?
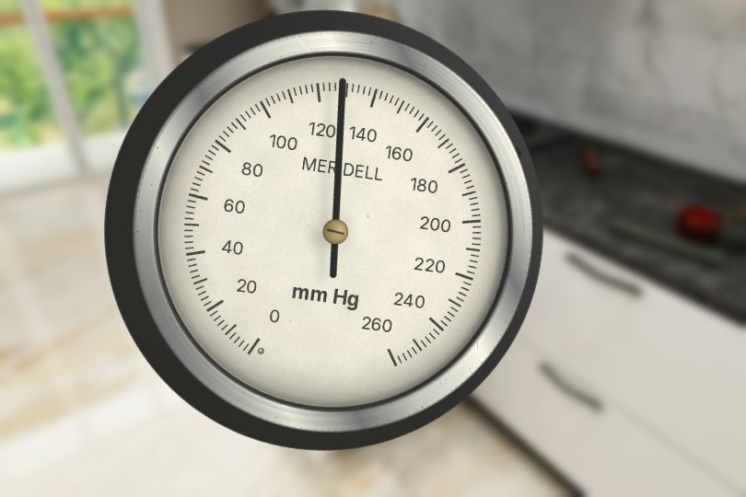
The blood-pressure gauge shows 128mmHg
